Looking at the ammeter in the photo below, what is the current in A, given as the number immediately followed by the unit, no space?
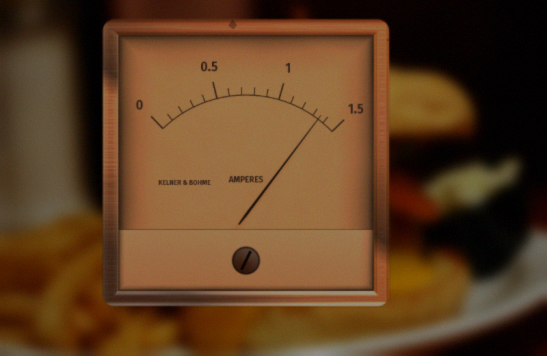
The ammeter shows 1.35A
